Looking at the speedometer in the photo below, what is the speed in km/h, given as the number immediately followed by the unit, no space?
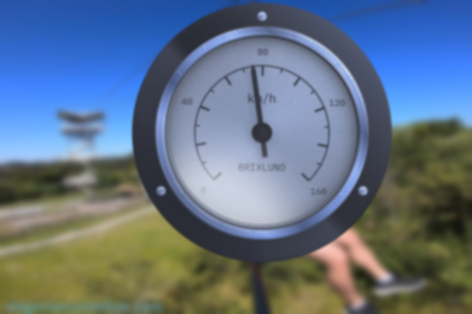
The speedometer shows 75km/h
